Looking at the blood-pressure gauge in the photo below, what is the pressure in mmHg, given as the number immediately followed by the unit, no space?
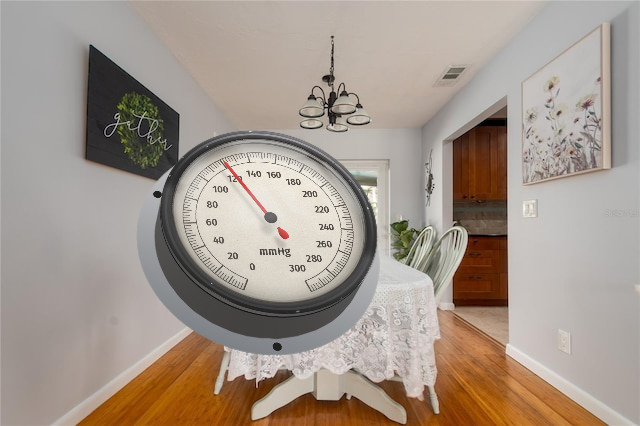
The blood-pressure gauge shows 120mmHg
